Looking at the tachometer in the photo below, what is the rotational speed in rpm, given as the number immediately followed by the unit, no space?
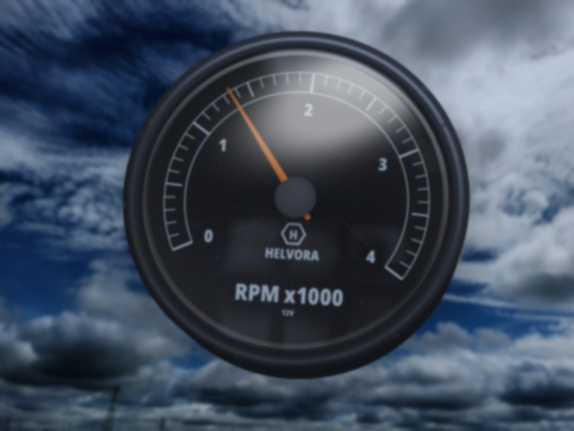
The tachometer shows 1350rpm
